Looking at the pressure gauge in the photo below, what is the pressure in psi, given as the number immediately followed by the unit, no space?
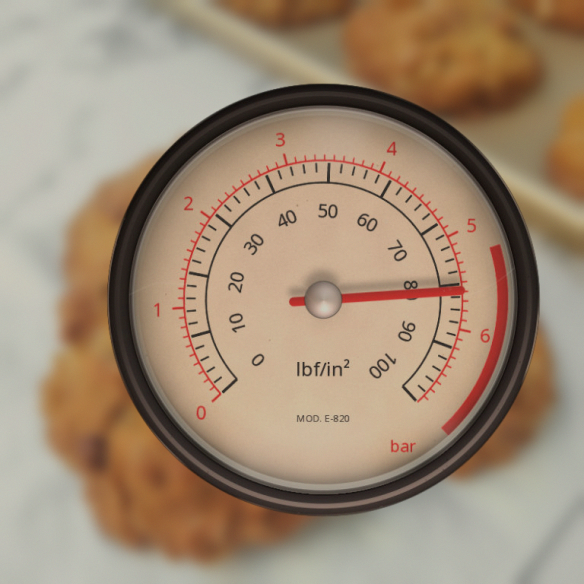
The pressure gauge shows 81psi
